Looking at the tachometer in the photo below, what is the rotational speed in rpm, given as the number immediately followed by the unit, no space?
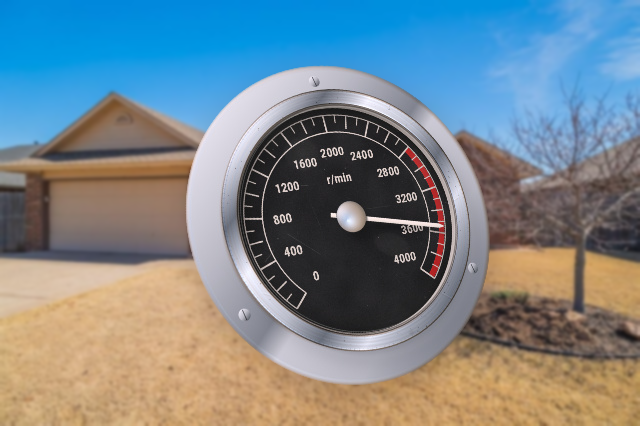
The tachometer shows 3550rpm
